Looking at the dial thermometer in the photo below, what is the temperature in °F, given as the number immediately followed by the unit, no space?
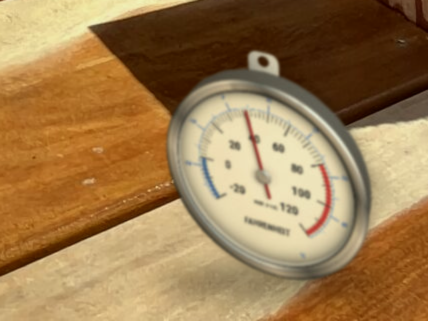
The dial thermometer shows 40°F
